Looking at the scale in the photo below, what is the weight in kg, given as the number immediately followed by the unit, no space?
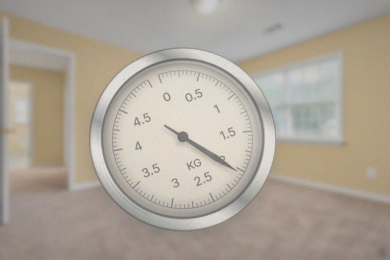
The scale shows 2.05kg
